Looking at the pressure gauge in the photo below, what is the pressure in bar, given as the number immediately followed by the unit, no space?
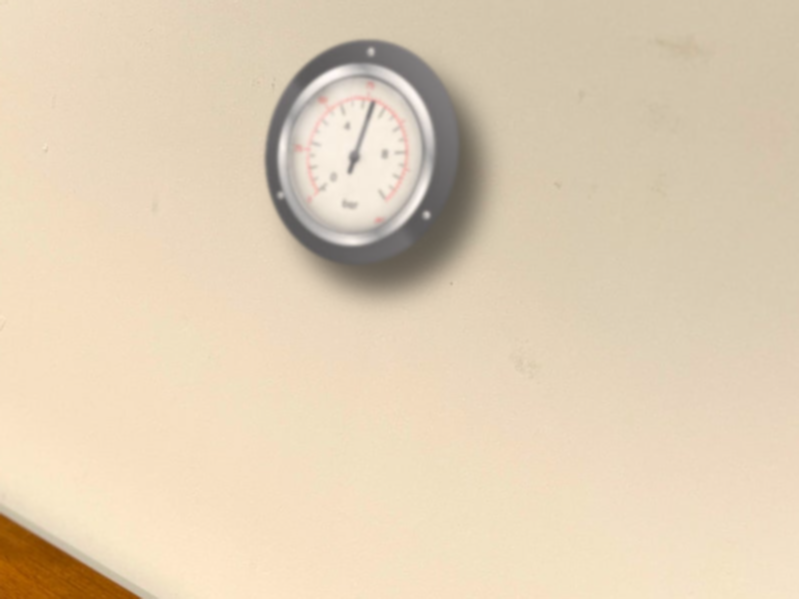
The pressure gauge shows 5.5bar
